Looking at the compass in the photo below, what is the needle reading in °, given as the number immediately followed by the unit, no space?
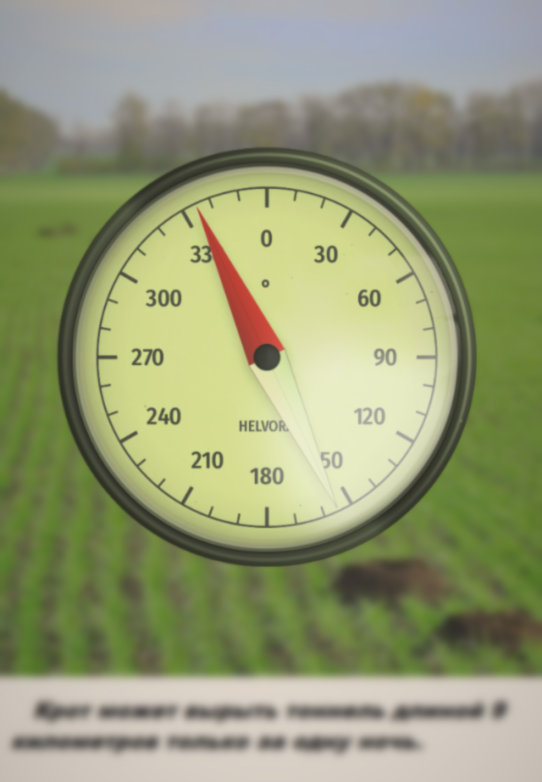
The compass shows 335°
